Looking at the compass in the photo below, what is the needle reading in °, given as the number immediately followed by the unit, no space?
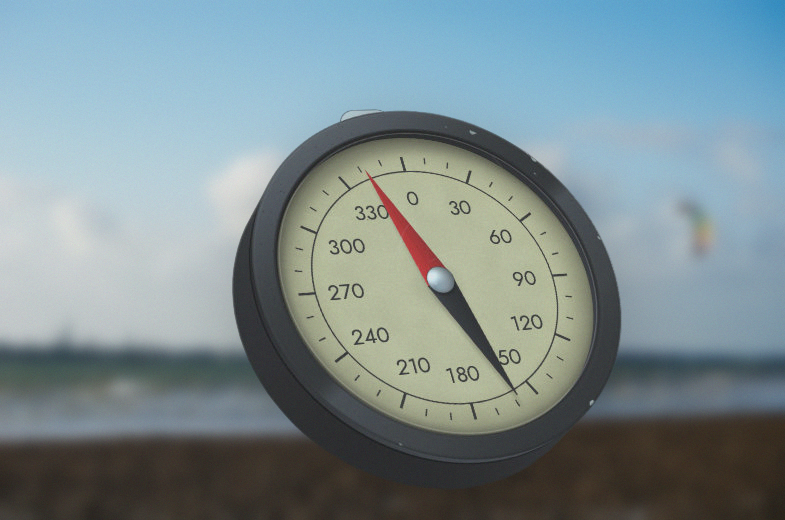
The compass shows 340°
